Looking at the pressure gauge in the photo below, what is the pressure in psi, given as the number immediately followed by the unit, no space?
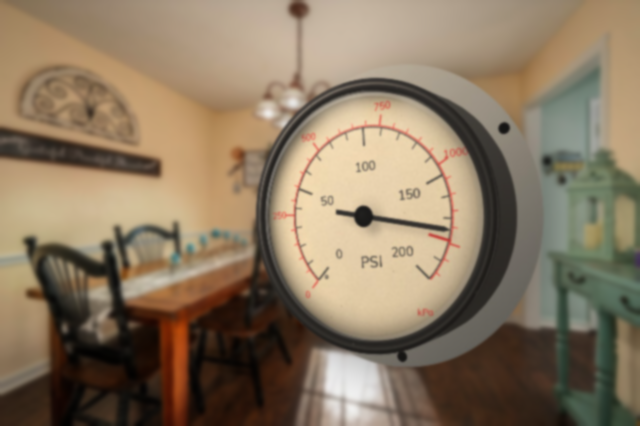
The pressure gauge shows 175psi
